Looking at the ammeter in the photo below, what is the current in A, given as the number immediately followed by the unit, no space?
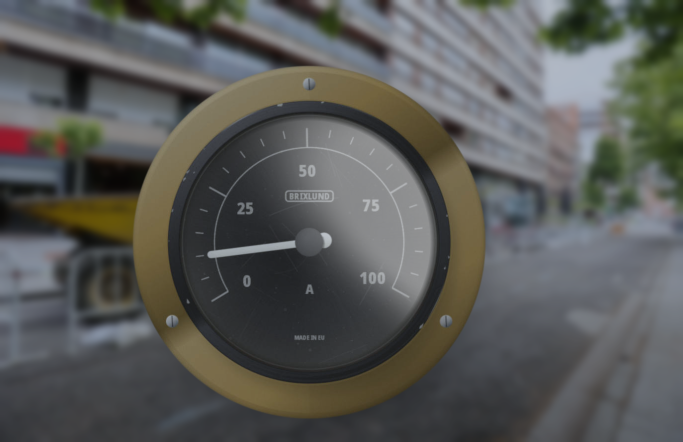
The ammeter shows 10A
